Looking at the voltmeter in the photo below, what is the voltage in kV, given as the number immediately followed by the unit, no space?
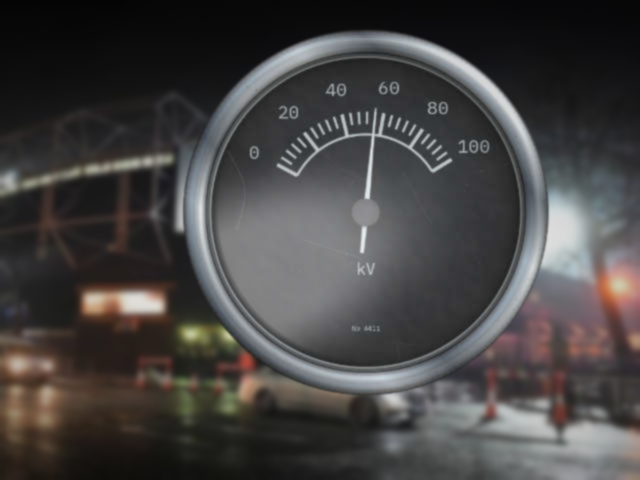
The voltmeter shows 56kV
